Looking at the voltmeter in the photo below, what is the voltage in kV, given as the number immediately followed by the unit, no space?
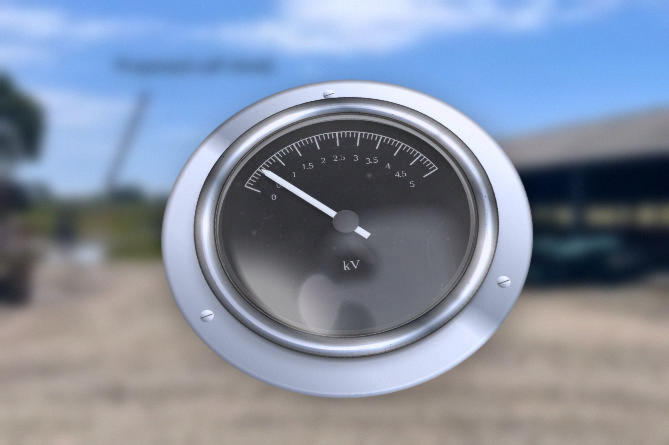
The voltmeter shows 0.5kV
